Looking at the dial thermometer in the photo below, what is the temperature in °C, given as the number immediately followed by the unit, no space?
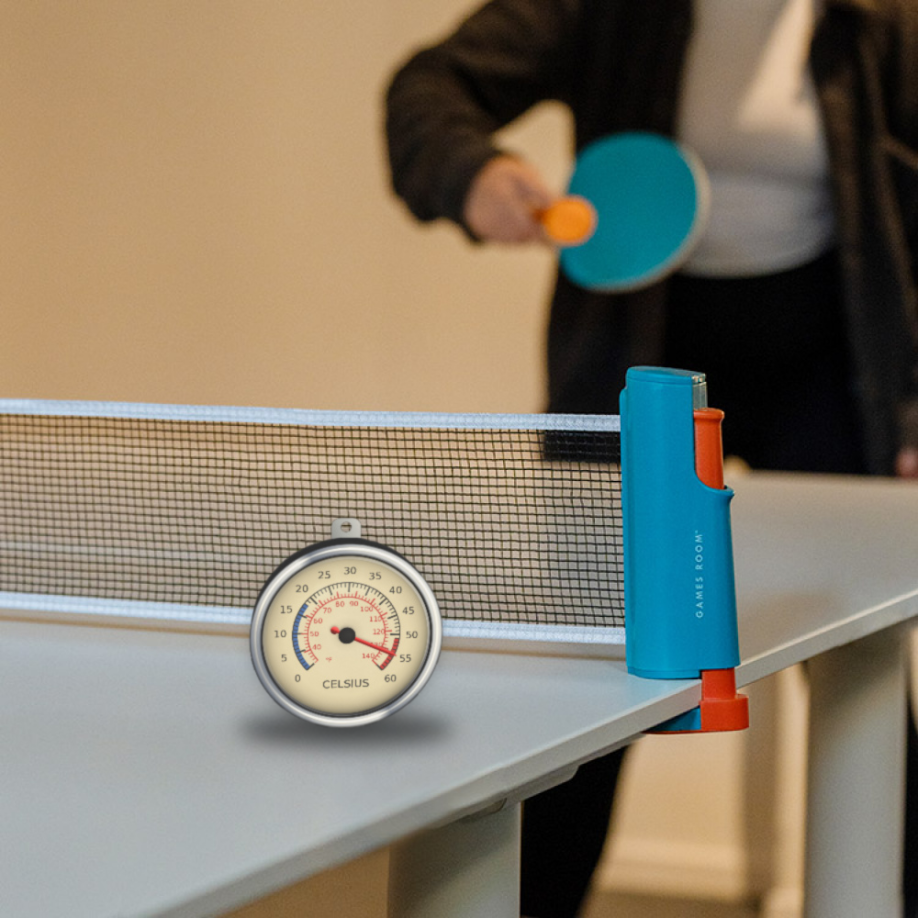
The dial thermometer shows 55°C
